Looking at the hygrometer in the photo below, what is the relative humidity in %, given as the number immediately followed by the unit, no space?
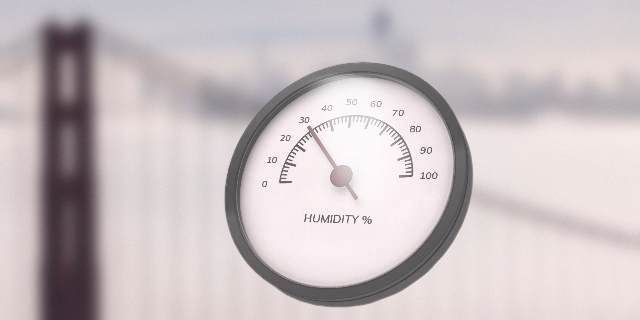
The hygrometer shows 30%
